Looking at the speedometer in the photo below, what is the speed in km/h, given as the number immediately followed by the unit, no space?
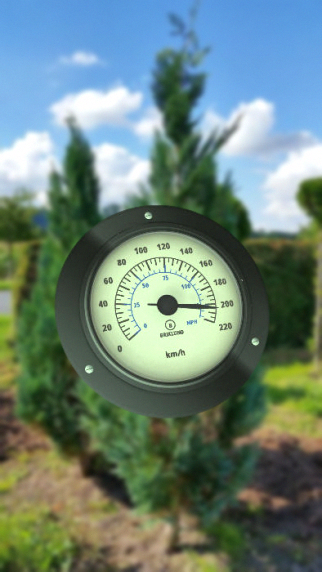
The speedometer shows 205km/h
